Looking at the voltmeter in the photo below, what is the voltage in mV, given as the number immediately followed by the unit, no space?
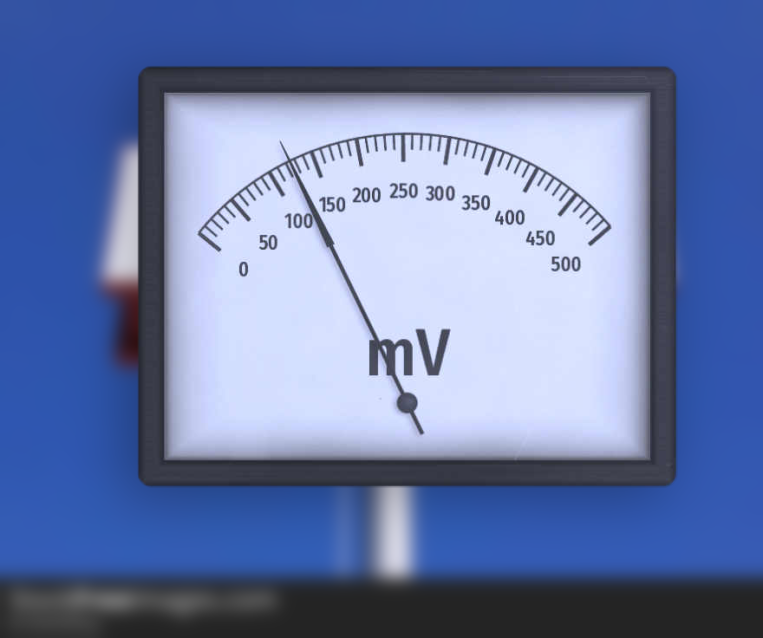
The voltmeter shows 125mV
